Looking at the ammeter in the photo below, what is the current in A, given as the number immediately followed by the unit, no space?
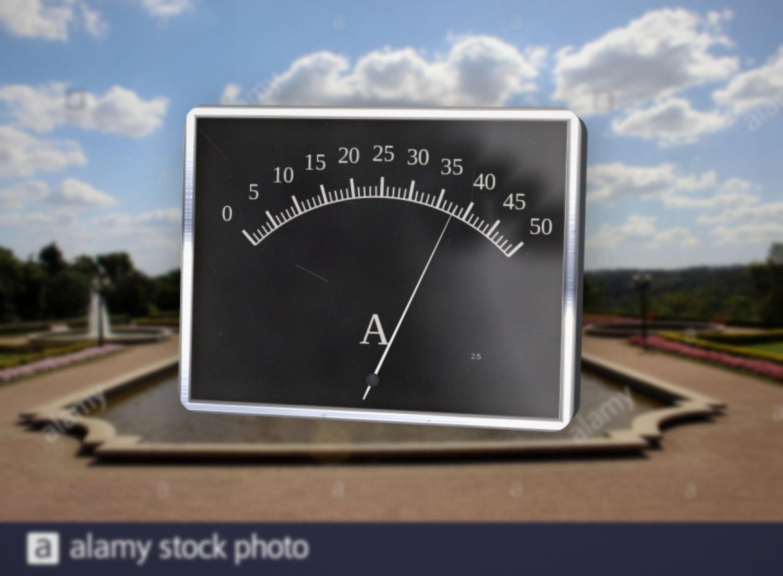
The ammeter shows 38A
